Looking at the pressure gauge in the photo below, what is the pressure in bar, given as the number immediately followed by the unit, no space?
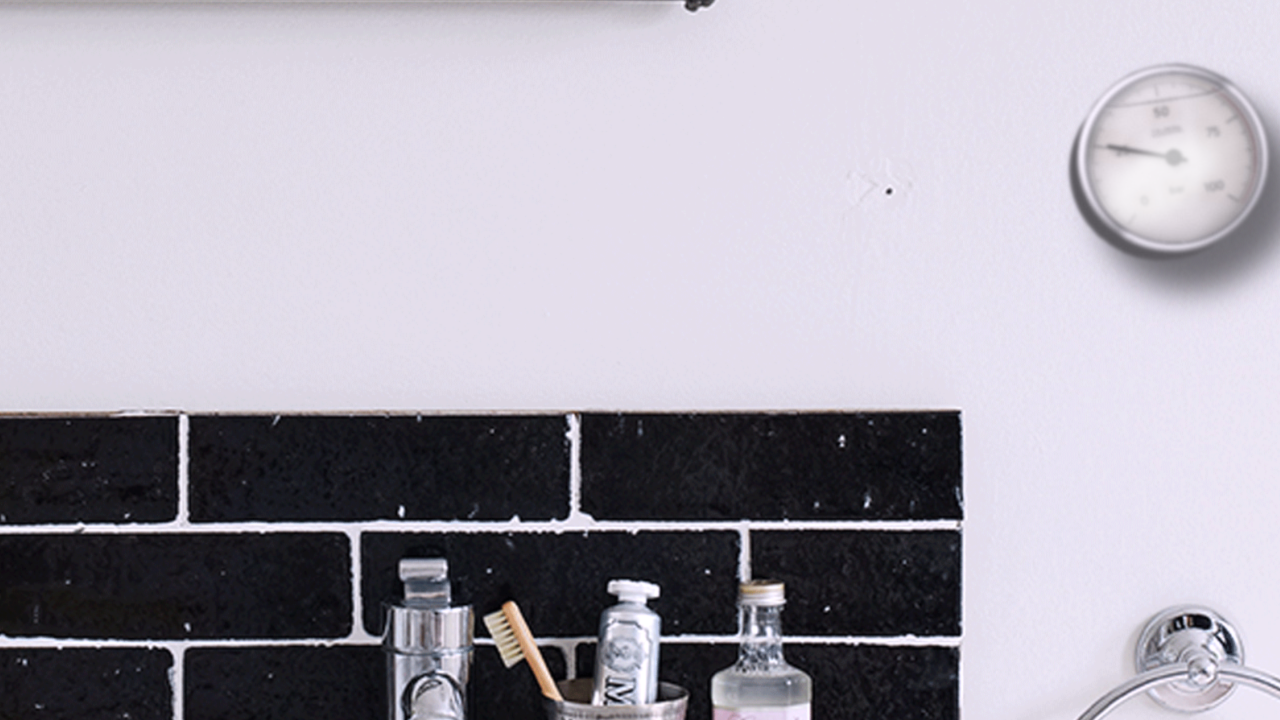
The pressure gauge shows 25bar
